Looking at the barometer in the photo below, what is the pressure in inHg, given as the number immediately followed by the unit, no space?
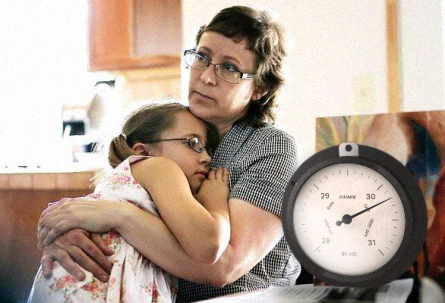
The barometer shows 30.2inHg
